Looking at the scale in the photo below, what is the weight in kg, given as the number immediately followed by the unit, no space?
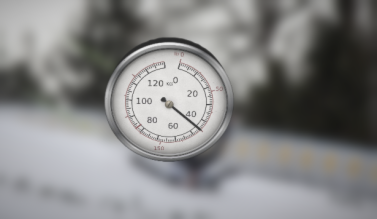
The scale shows 45kg
